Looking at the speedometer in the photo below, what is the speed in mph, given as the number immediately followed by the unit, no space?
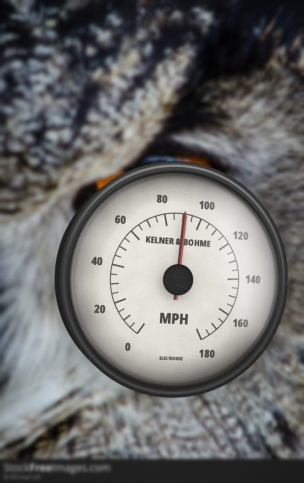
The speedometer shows 90mph
